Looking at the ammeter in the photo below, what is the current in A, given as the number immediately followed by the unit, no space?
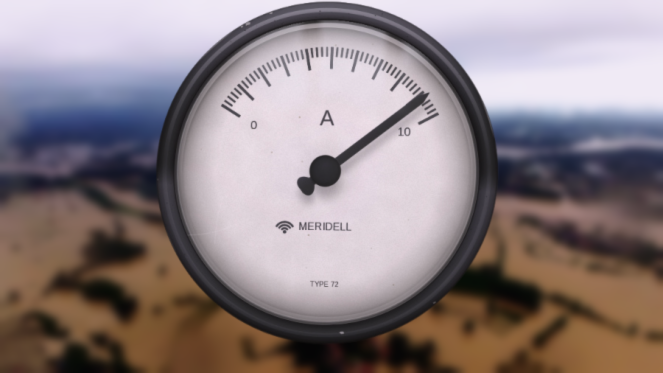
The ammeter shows 9.2A
